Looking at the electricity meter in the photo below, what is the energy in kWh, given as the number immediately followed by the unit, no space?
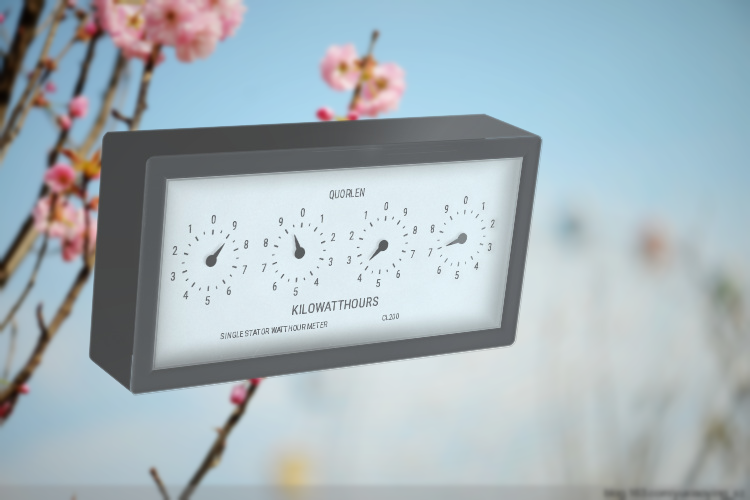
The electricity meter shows 8937kWh
